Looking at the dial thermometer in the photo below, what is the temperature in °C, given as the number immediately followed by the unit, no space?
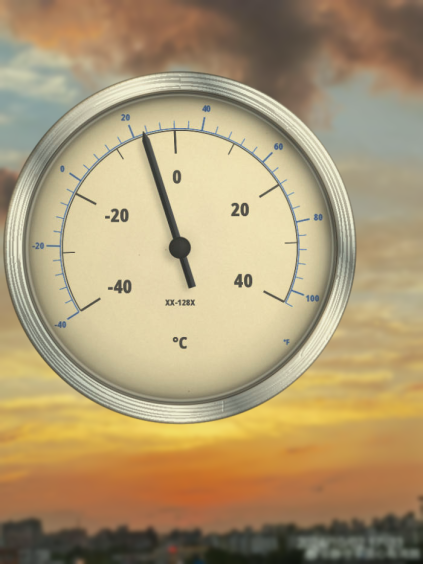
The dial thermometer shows -5°C
